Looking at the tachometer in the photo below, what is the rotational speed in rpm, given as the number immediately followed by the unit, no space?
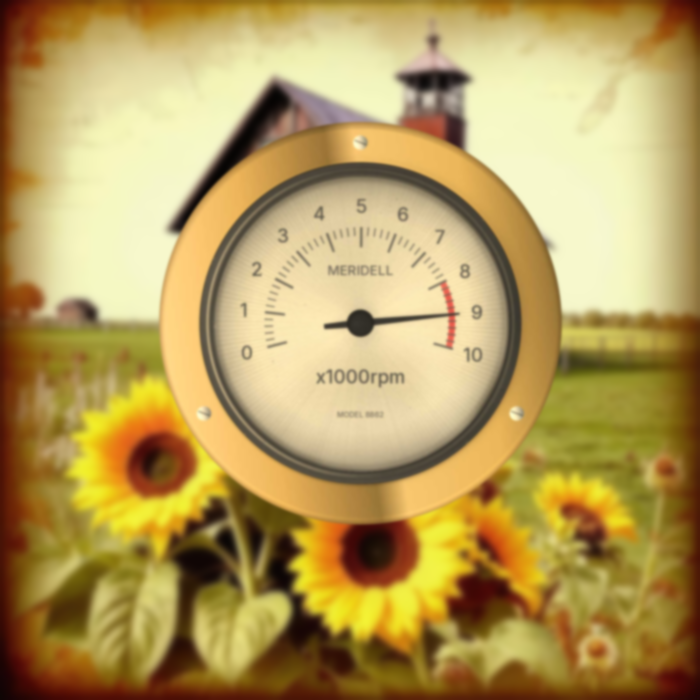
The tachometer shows 9000rpm
